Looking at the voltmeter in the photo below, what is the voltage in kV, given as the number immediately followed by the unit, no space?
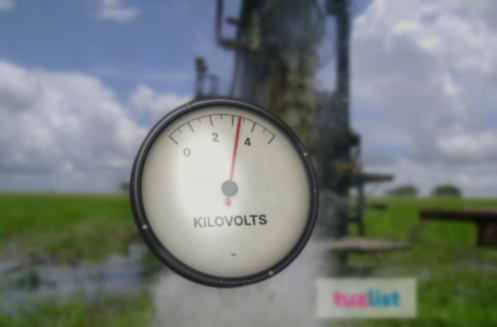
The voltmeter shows 3.25kV
